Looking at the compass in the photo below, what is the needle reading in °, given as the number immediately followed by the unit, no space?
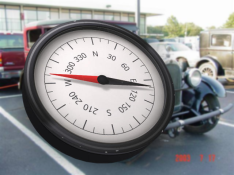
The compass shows 280°
